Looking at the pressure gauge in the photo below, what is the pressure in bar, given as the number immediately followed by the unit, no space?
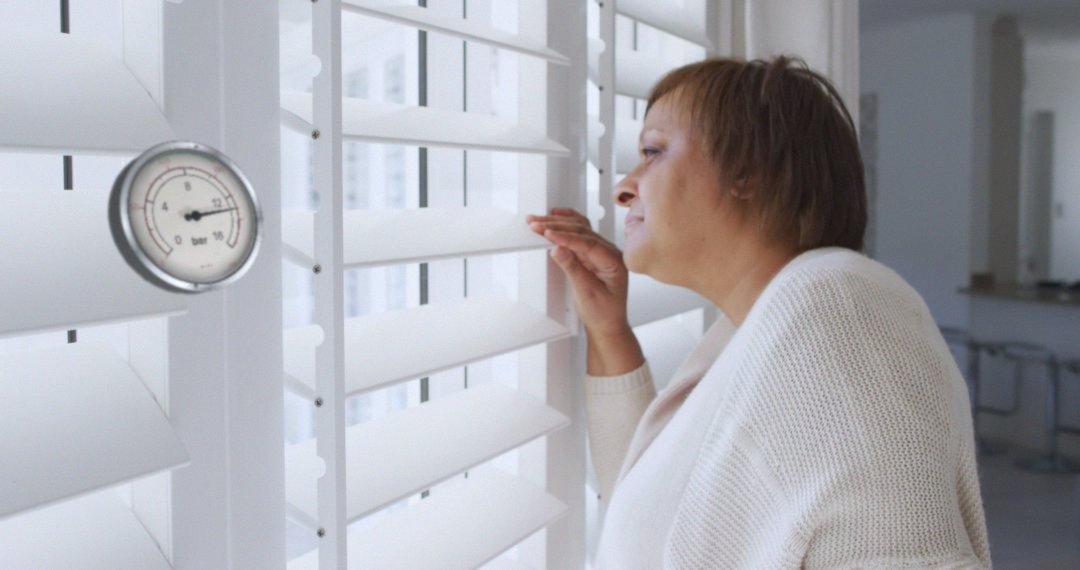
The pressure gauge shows 13bar
